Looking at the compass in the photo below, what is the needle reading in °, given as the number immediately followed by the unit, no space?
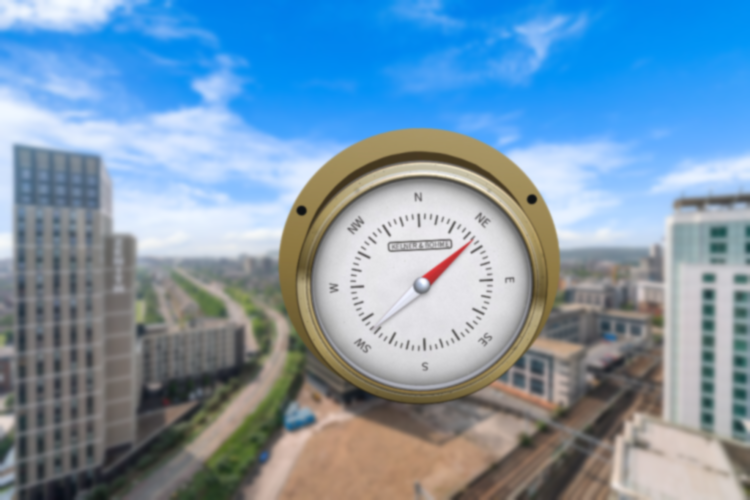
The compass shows 50°
